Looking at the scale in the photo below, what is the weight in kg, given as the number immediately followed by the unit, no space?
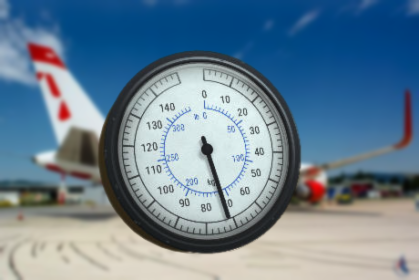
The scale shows 72kg
